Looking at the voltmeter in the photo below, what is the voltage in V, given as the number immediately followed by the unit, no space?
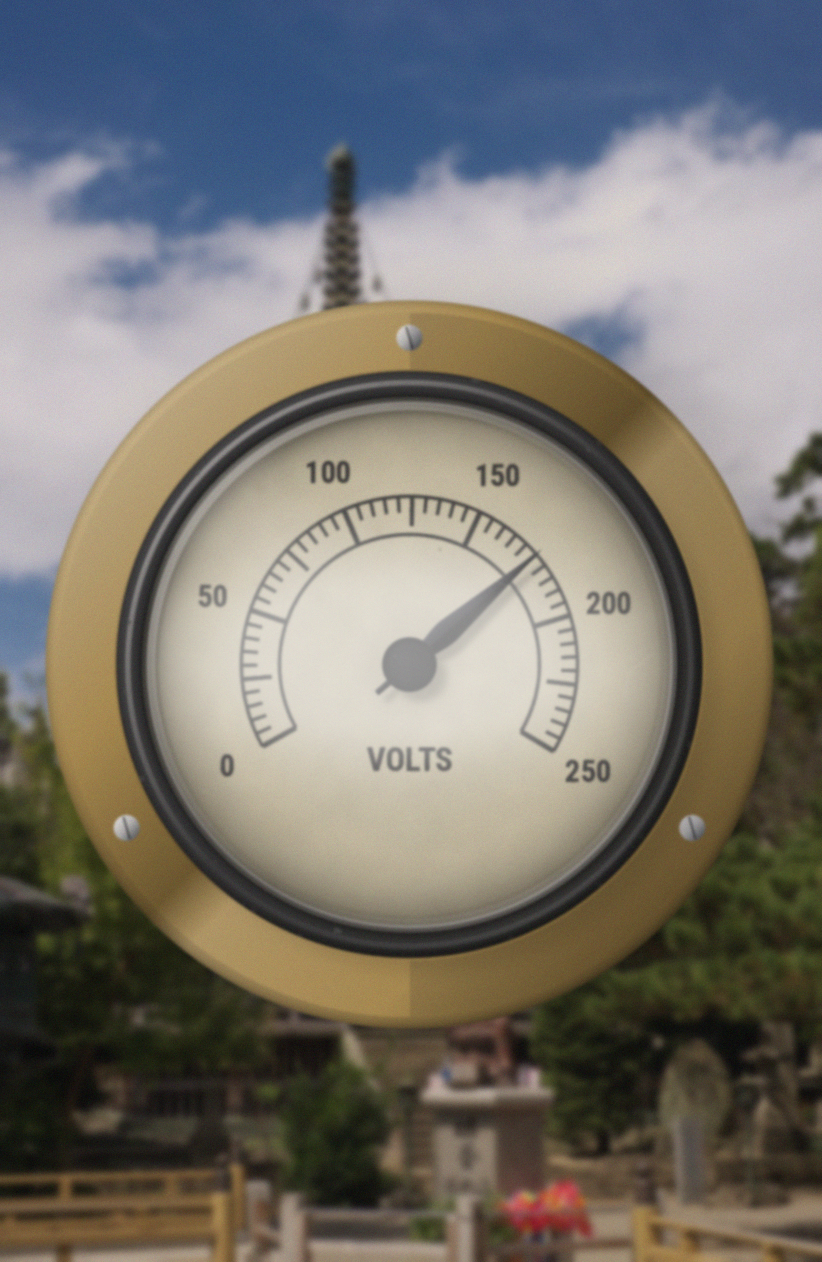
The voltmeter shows 175V
